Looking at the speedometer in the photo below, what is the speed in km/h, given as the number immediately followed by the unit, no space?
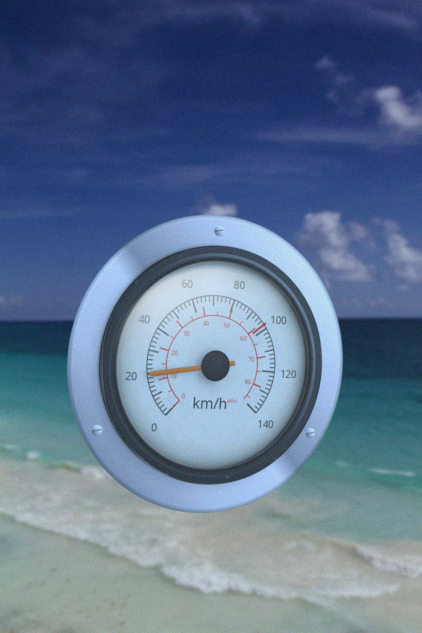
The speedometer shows 20km/h
